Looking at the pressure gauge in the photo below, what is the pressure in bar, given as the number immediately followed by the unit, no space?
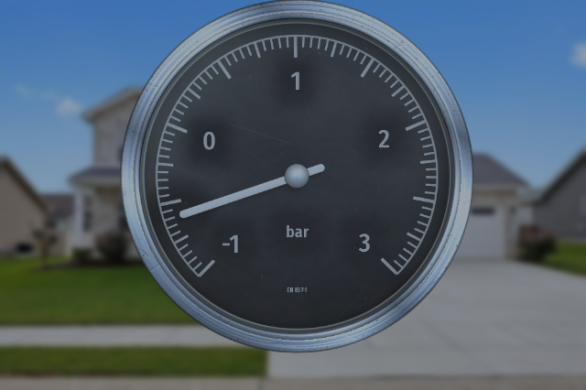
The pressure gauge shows -0.6bar
